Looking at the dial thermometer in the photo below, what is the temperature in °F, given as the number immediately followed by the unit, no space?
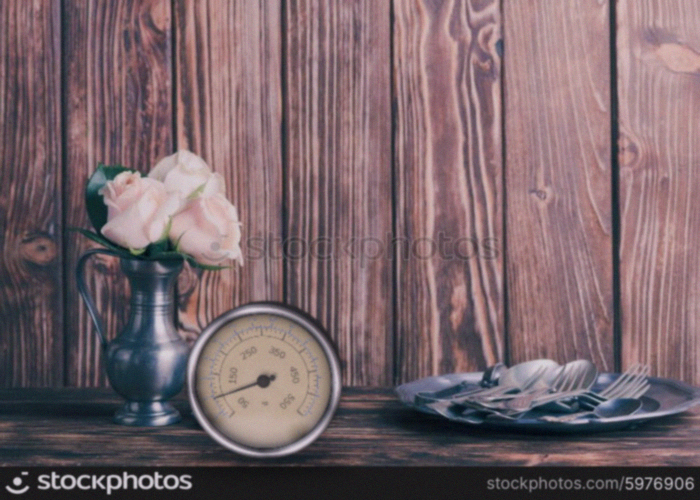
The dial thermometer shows 100°F
